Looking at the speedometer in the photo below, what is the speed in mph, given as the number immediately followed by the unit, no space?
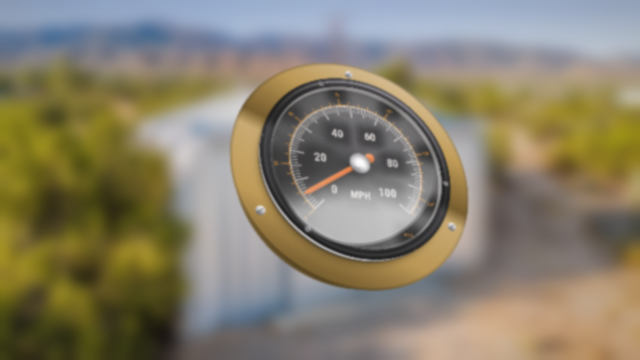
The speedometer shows 5mph
